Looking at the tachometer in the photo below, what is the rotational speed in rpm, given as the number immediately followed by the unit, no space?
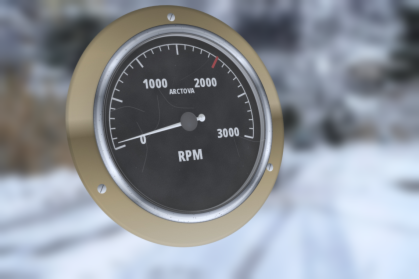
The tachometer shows 50rpm
